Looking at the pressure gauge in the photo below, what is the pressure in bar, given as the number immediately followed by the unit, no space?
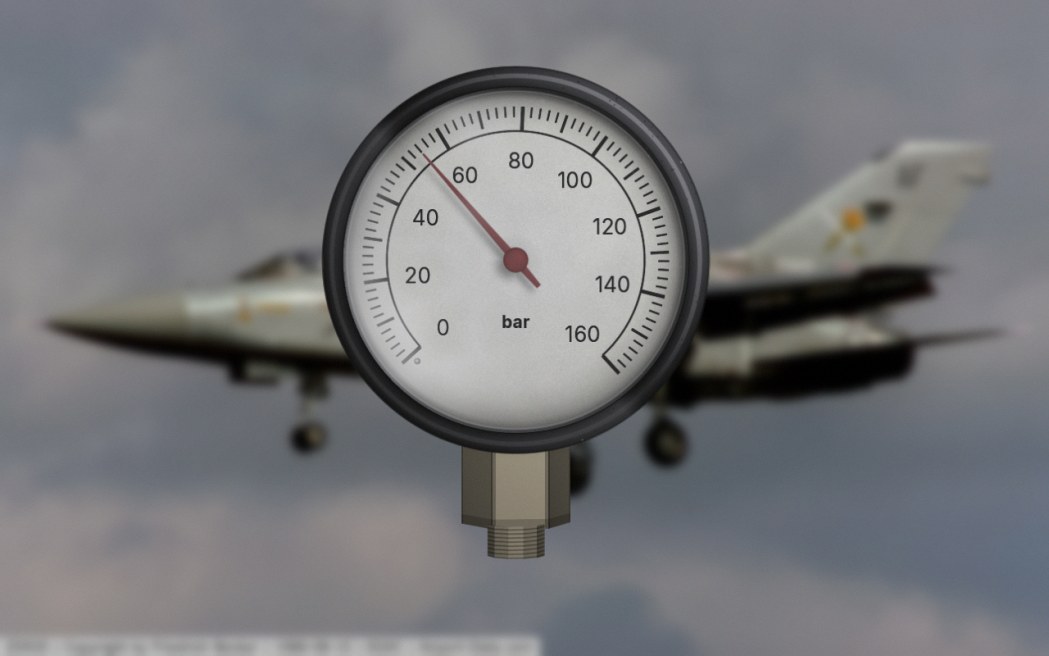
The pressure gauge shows 54bar
